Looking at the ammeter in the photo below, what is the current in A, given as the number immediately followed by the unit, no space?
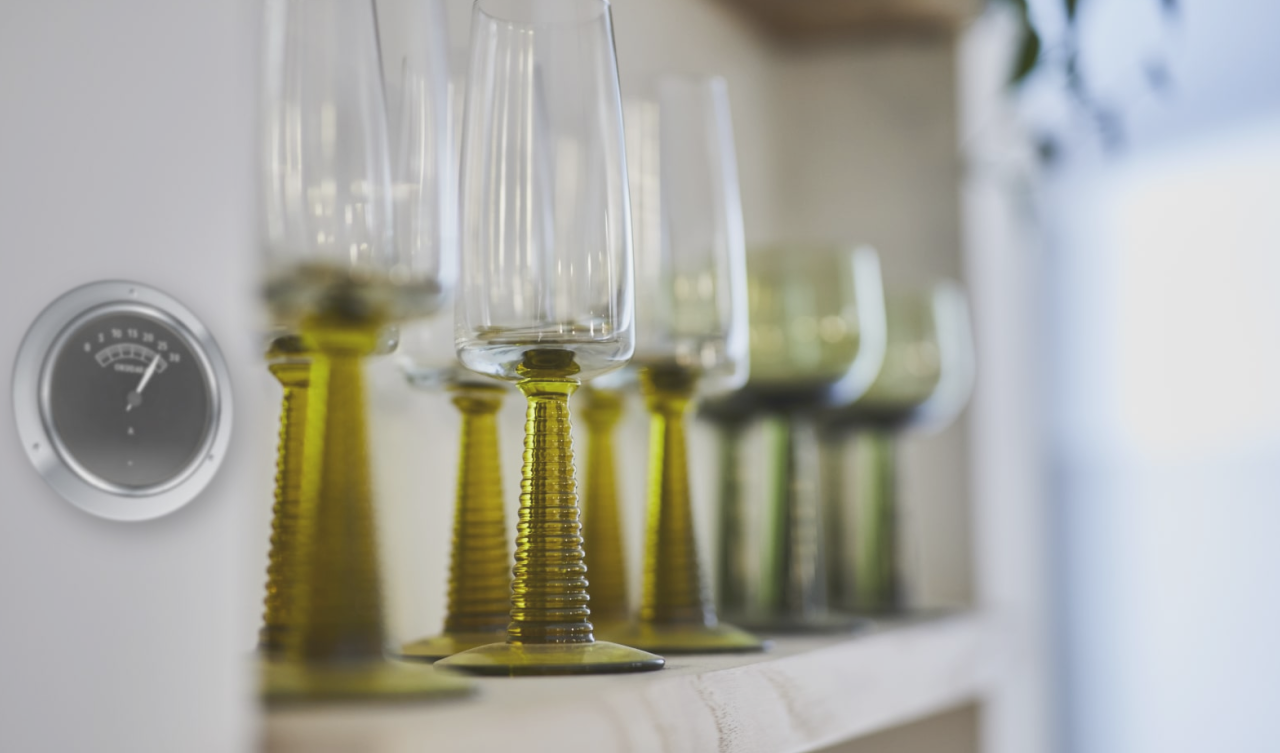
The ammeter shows 25A
